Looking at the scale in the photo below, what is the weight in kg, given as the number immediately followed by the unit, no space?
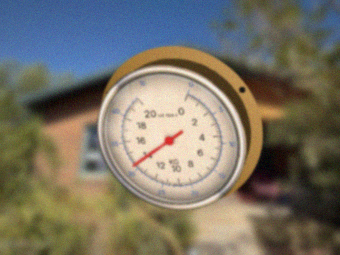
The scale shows 14kg
